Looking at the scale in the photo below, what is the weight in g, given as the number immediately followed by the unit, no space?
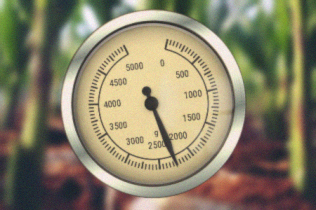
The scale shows 2250g
